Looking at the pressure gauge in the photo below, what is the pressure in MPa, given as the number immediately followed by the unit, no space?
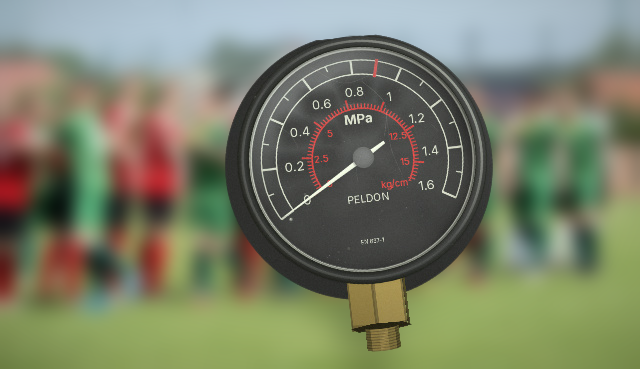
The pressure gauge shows 0MPa
